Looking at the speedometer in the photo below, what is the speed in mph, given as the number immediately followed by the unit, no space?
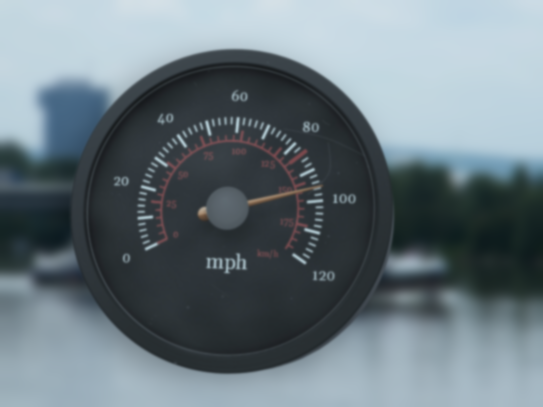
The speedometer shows 96mph
